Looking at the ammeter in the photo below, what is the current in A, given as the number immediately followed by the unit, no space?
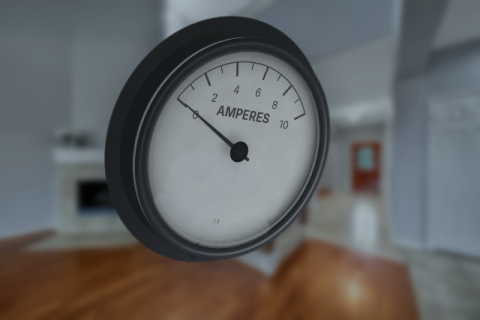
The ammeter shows 0A
